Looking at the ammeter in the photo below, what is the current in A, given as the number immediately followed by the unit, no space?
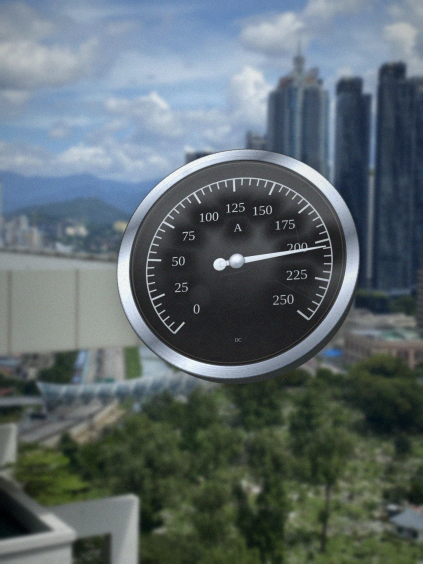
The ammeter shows 205A
